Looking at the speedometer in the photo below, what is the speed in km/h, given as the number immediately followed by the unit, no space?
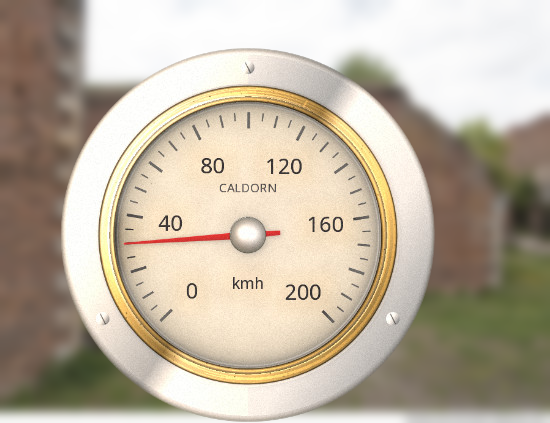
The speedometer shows 30km/h
